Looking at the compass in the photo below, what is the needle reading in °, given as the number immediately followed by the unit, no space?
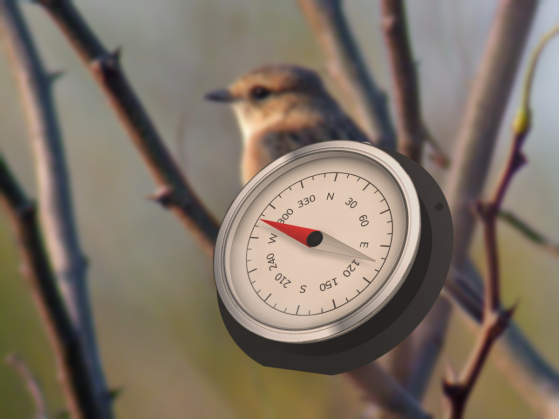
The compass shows 285°
